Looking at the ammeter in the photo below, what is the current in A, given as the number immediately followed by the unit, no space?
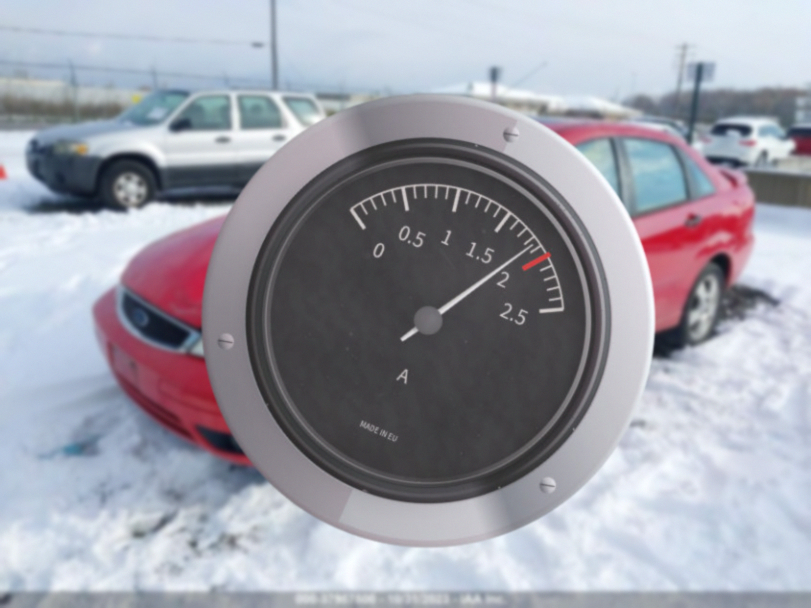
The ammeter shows 1.85A
